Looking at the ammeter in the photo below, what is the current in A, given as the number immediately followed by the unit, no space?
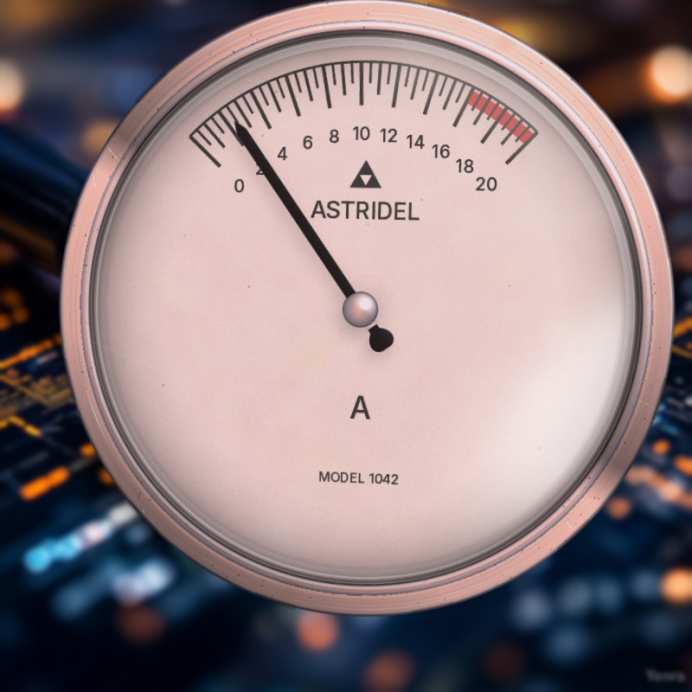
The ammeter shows 2.5A
